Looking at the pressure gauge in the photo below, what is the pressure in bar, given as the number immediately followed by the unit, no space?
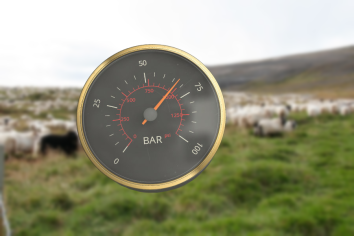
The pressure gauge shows 67.5bar
